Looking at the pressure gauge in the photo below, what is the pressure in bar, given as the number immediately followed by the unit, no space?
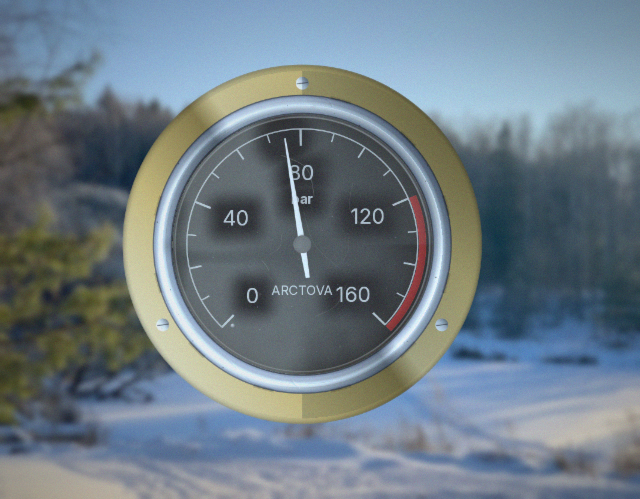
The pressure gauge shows 75bar
